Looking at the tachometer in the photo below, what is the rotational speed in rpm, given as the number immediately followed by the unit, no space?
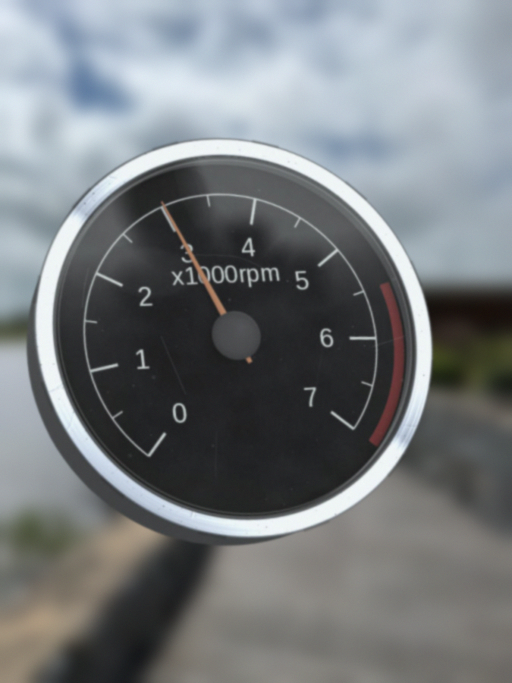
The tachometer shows 3000rpm
